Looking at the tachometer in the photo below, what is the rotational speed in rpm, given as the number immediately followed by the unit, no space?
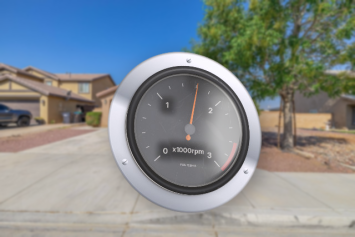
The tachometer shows 1600rpm
